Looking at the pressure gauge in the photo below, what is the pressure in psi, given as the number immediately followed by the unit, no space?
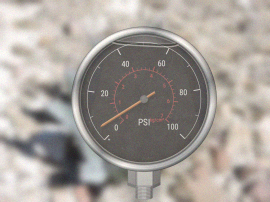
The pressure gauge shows 5psi
